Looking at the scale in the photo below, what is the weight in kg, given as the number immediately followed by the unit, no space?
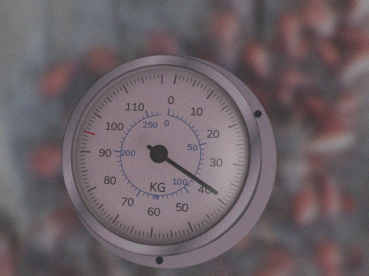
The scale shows 39kg
